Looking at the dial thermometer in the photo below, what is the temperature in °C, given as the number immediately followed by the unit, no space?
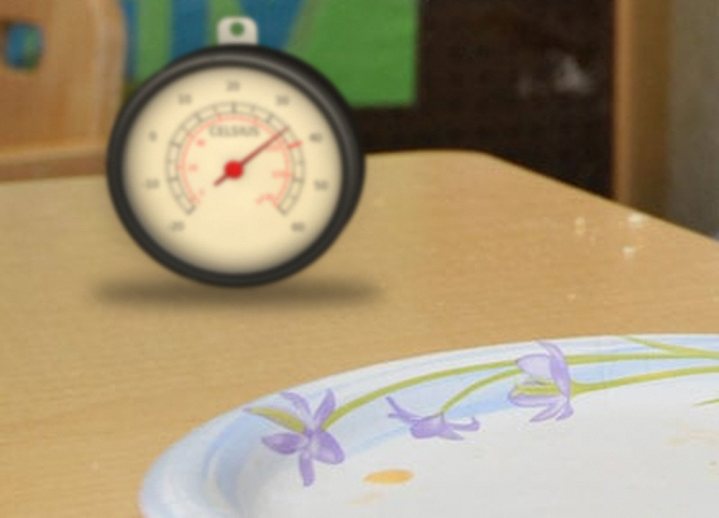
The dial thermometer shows 35°C
